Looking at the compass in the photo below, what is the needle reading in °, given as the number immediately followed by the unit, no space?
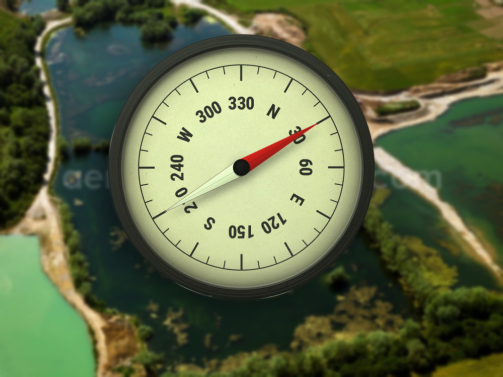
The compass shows 30°
